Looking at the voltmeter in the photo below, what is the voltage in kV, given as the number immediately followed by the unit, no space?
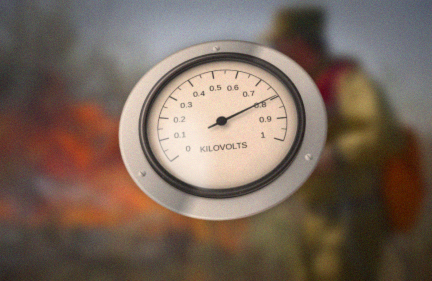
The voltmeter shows 0.8kV
